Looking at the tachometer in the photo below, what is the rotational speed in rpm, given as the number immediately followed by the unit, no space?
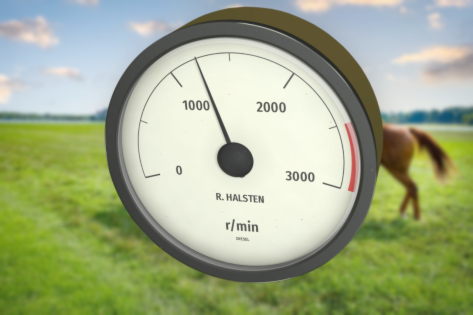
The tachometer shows 1250rpm
